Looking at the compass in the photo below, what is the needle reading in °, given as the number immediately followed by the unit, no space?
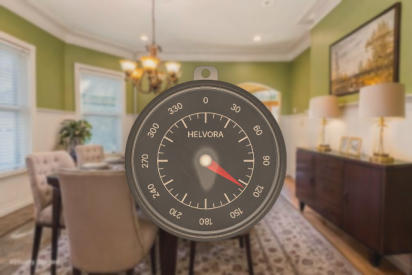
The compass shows 125°
